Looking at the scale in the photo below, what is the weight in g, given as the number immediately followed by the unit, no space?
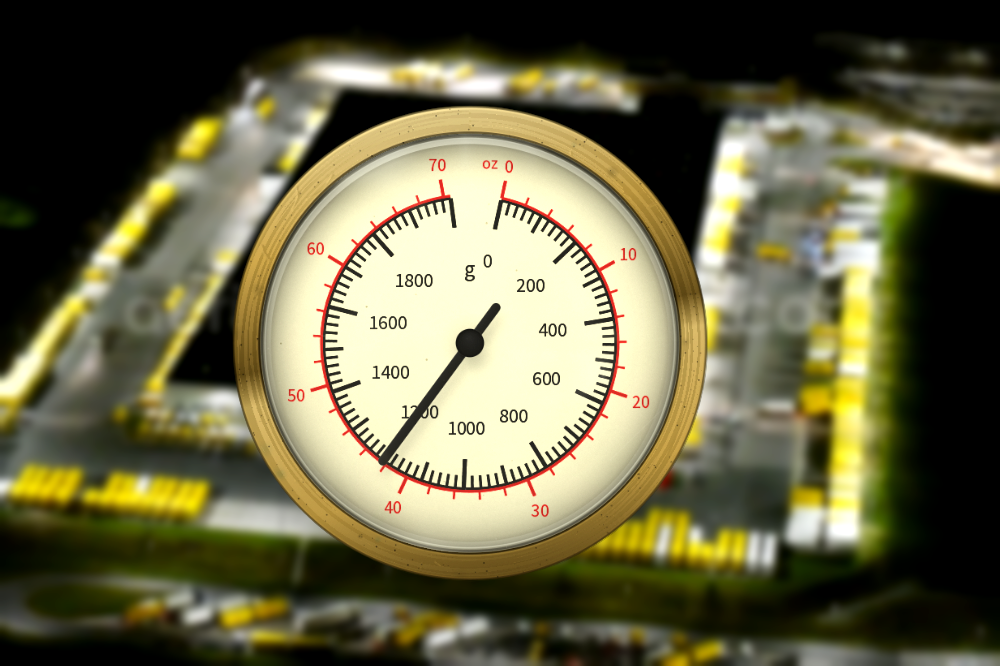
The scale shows 1200g
